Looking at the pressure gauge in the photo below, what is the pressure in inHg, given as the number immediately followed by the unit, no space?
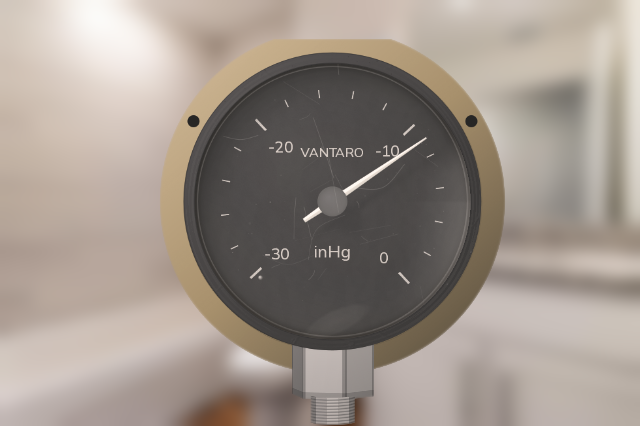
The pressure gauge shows -9inHg
